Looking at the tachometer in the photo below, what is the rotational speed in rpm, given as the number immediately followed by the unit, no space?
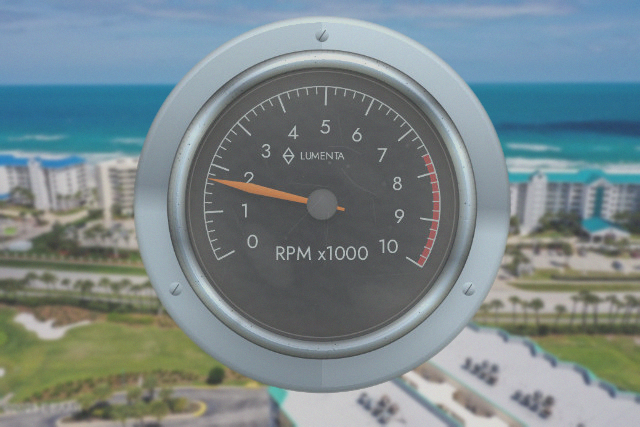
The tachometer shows 1700rpm
